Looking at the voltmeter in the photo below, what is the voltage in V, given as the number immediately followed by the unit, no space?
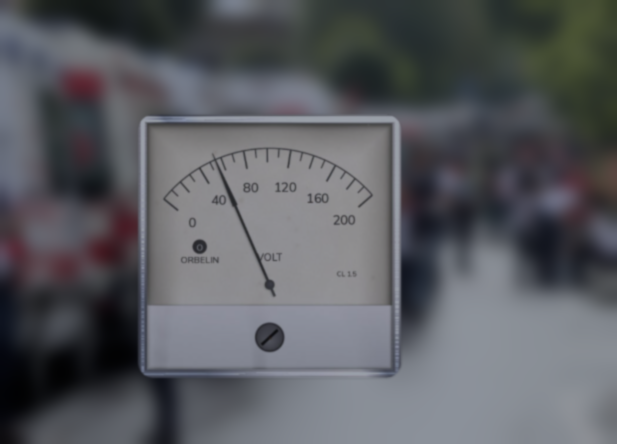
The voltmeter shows 55V
